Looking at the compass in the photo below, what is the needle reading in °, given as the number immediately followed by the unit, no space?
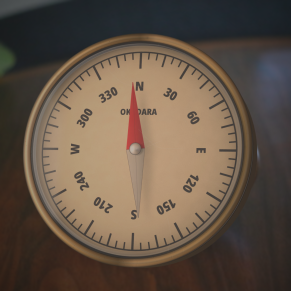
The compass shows 355°
